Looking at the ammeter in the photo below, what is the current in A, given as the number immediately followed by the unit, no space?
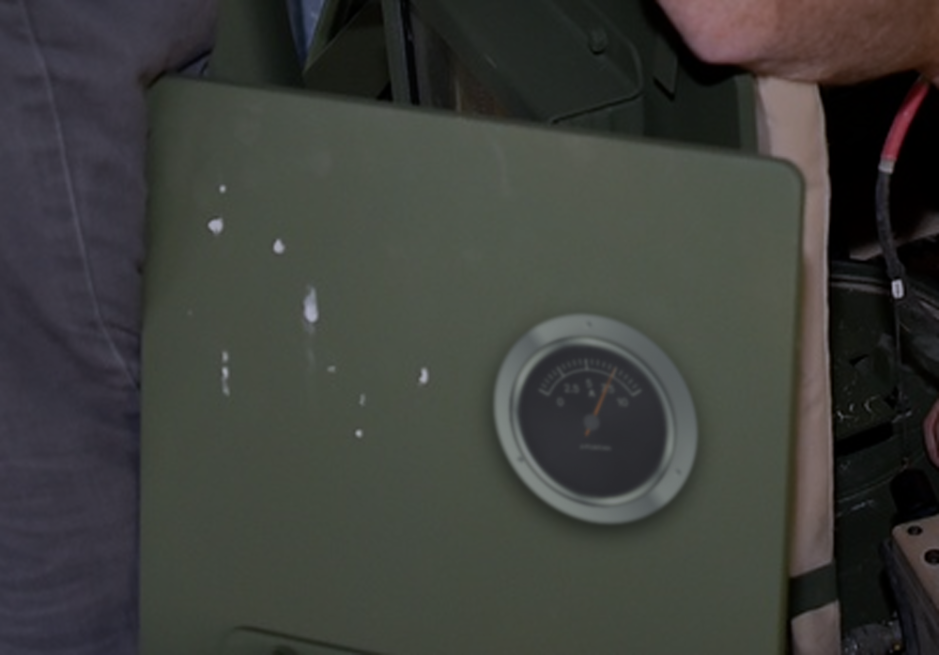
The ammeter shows 7.5A
